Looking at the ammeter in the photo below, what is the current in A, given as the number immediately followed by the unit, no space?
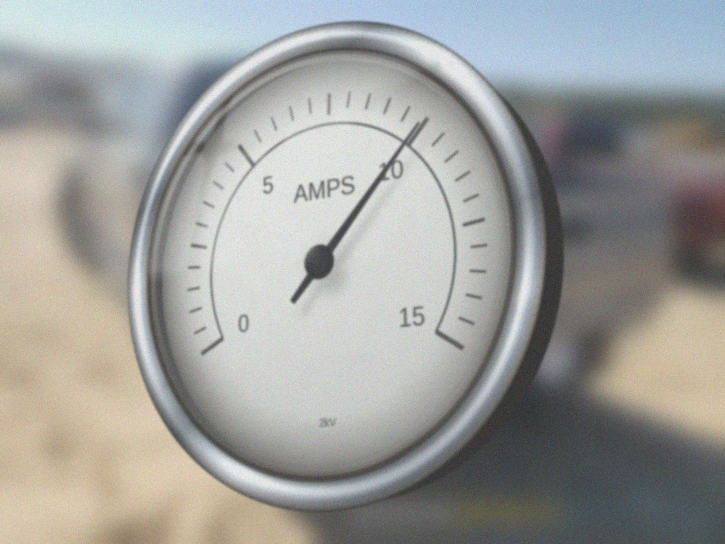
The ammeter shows 10A
